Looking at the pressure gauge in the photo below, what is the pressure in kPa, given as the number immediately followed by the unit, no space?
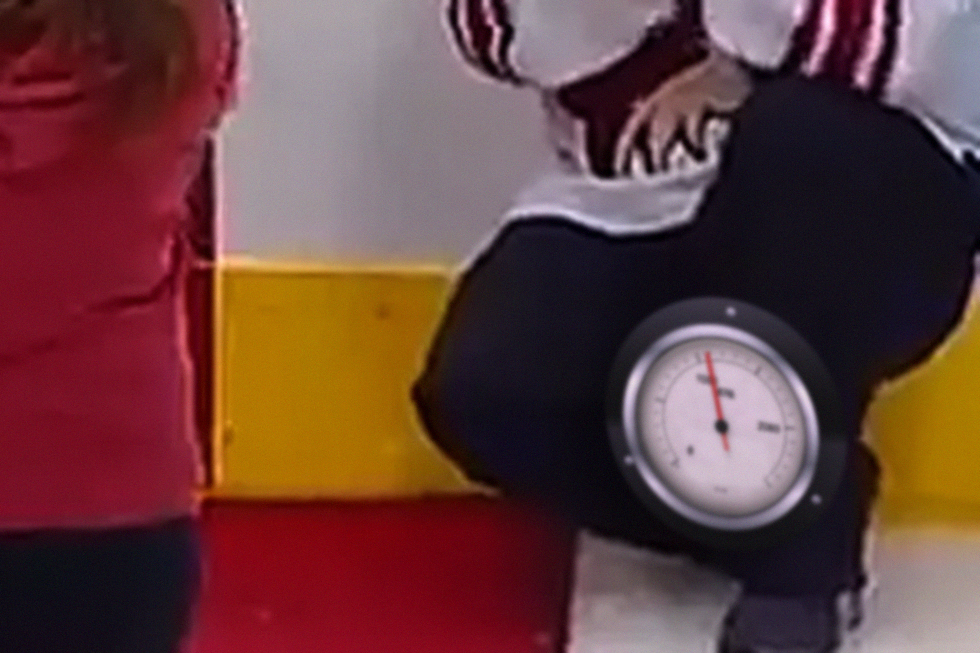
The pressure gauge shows 1100kPa
